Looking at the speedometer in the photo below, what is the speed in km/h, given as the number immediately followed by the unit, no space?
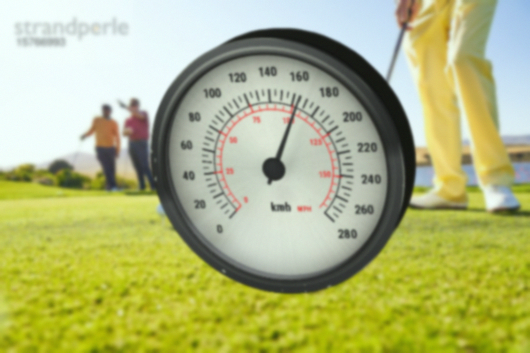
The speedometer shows 165km/h
